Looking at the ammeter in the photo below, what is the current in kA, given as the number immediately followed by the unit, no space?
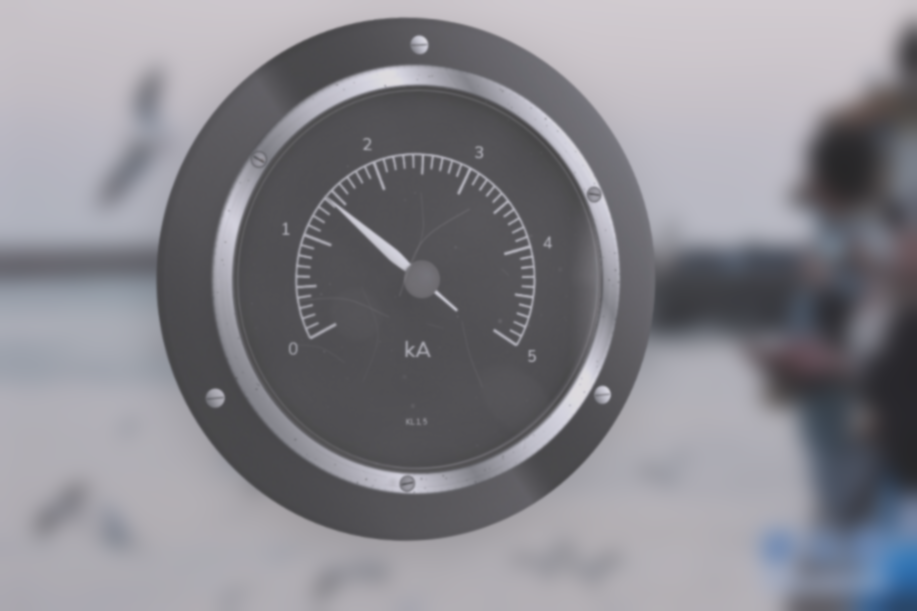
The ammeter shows 1.4kA
